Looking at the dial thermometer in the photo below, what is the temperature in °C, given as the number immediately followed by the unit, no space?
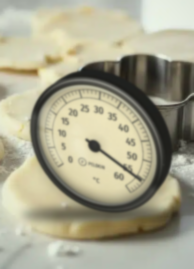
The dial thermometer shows 55°C
